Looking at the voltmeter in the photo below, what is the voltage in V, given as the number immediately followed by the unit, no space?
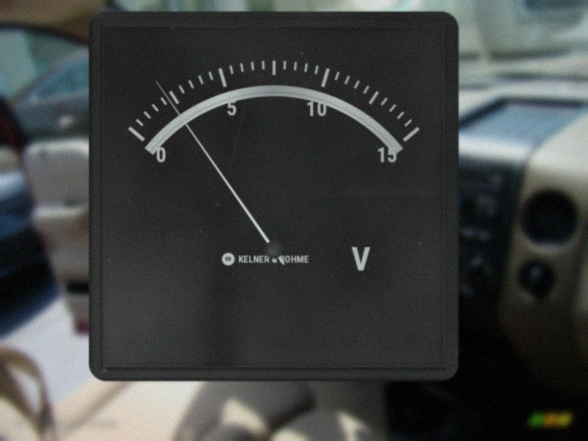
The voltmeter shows 2.25V
